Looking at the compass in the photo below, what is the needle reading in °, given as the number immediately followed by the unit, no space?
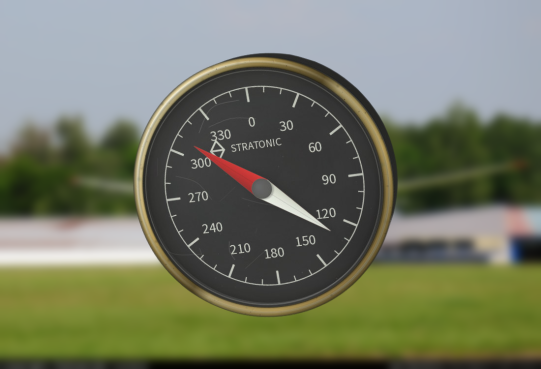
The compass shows 310°
